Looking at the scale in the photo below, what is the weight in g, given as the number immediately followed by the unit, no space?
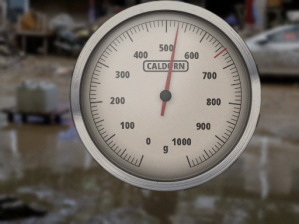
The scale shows 530g
